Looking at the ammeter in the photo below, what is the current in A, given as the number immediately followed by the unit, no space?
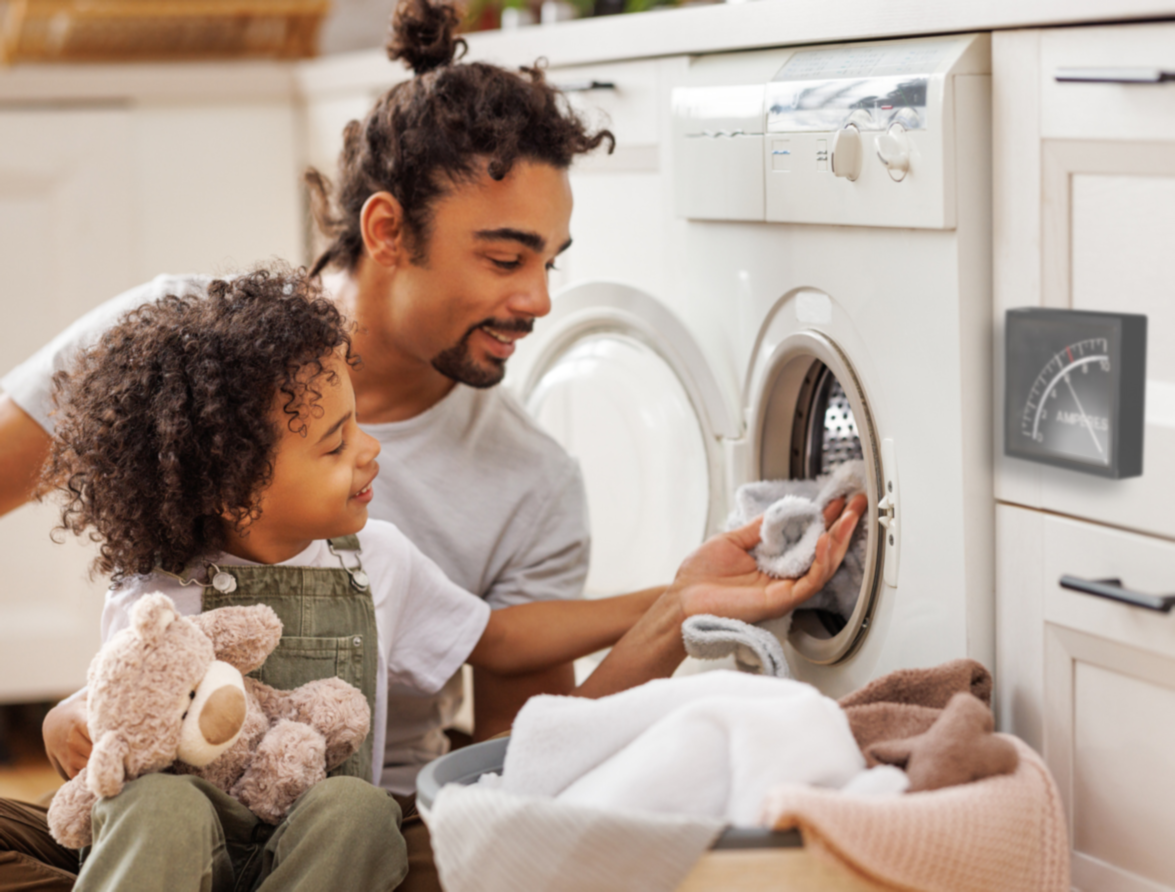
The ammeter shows 6A
